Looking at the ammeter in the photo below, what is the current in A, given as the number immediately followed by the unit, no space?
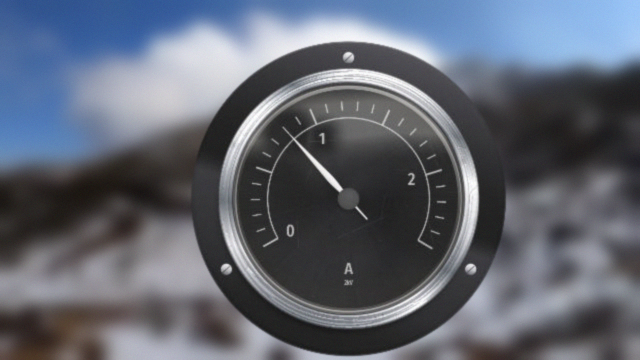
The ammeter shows 0.8A
